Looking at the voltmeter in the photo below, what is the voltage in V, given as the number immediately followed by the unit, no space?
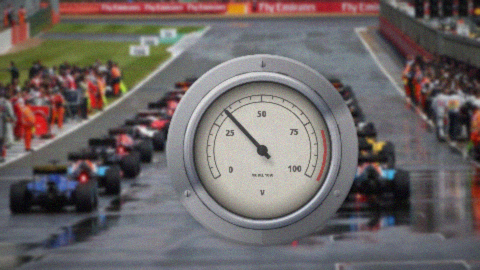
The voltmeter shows 32.5V
